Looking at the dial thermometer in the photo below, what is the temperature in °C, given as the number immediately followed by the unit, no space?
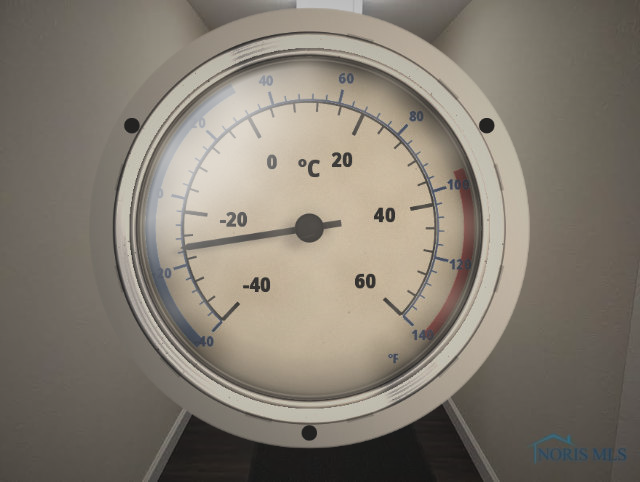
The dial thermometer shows -26°C
